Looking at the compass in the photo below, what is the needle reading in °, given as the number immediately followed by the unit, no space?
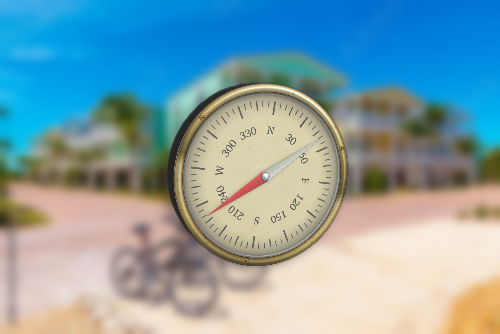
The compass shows 230°
